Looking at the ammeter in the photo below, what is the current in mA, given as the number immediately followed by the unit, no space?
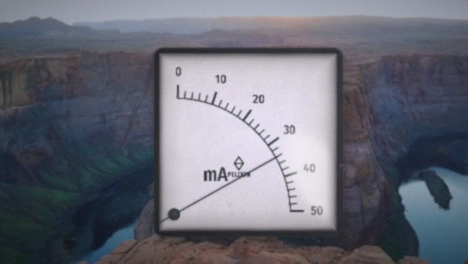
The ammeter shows 34mA
